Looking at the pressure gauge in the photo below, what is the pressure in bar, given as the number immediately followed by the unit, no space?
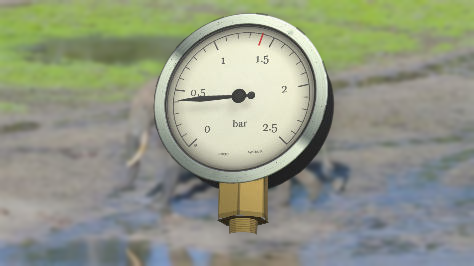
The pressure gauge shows 0.4bar
